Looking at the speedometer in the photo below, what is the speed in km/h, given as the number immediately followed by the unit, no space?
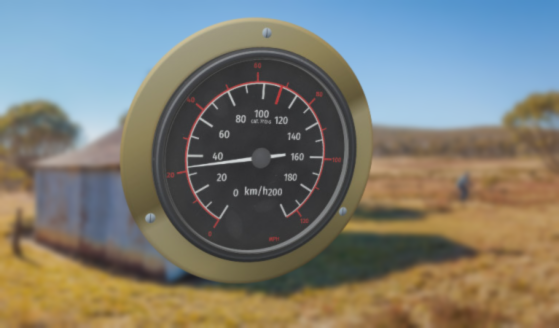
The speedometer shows 35km/h
